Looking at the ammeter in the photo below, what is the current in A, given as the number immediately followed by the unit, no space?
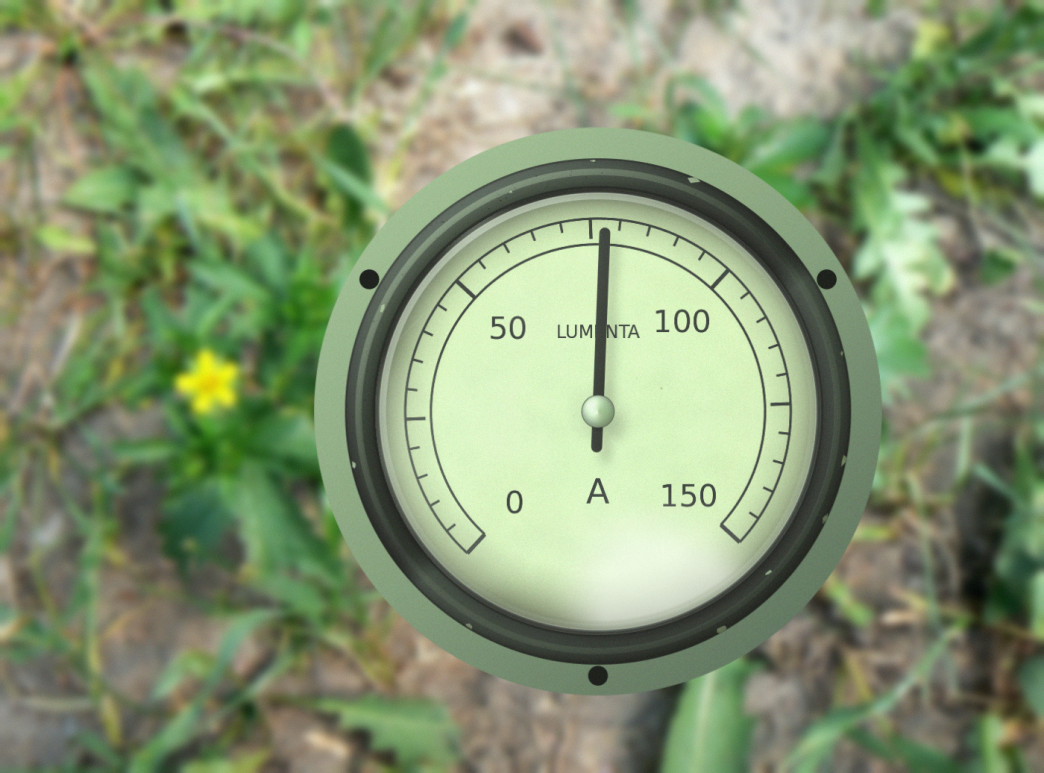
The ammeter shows 77.5A
